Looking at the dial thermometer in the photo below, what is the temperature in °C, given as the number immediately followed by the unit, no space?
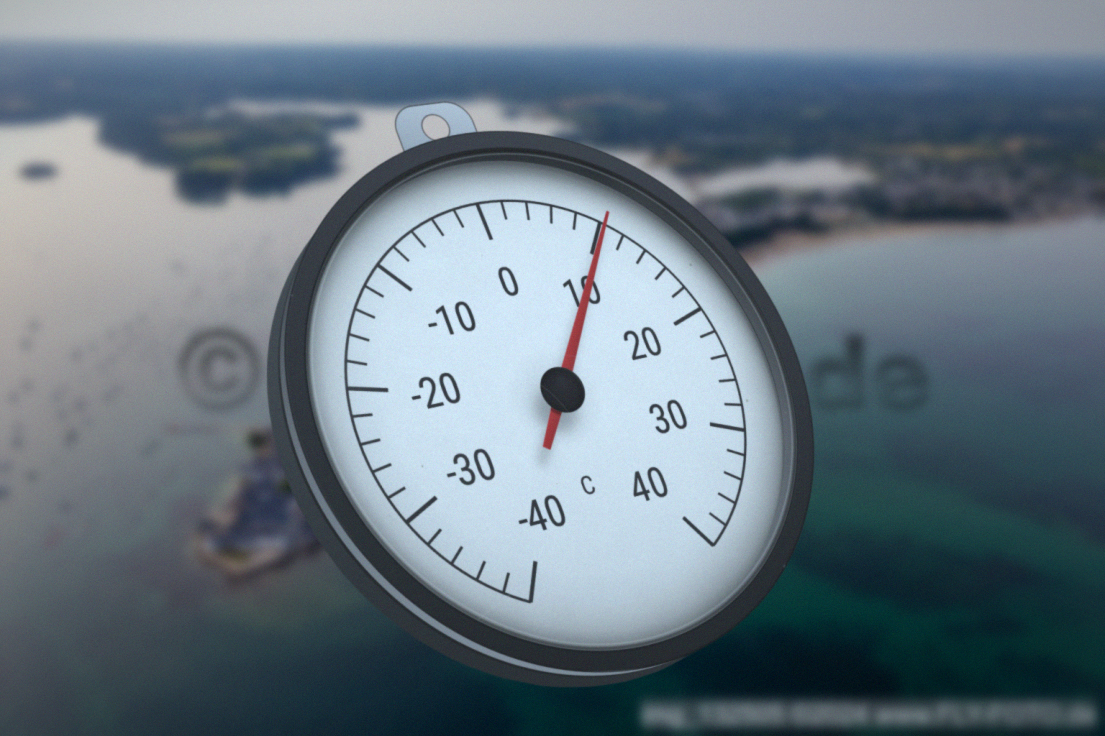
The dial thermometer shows 10°C
